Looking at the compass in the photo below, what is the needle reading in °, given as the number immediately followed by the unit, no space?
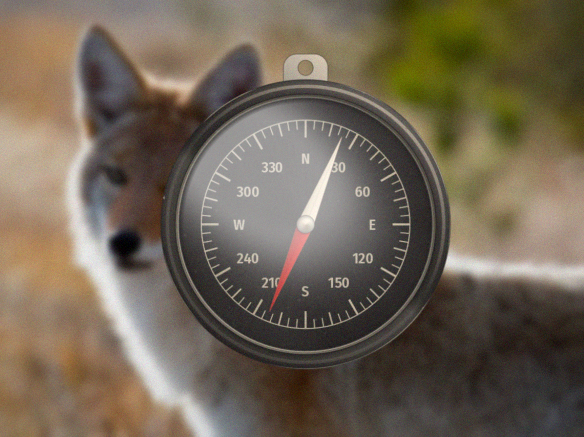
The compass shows 202.5°
